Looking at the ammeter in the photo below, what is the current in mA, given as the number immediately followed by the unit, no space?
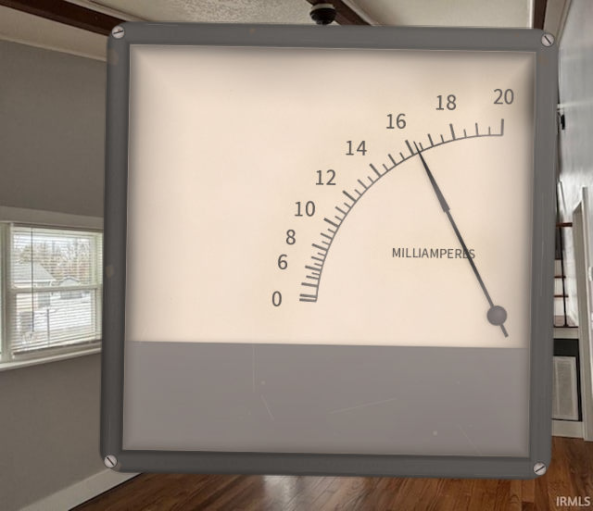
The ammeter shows 16.25mA
